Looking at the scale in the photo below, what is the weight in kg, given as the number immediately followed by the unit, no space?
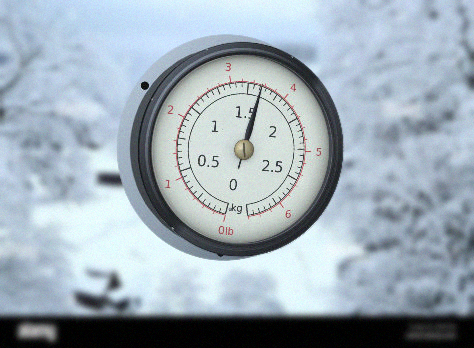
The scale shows 1.6kg
